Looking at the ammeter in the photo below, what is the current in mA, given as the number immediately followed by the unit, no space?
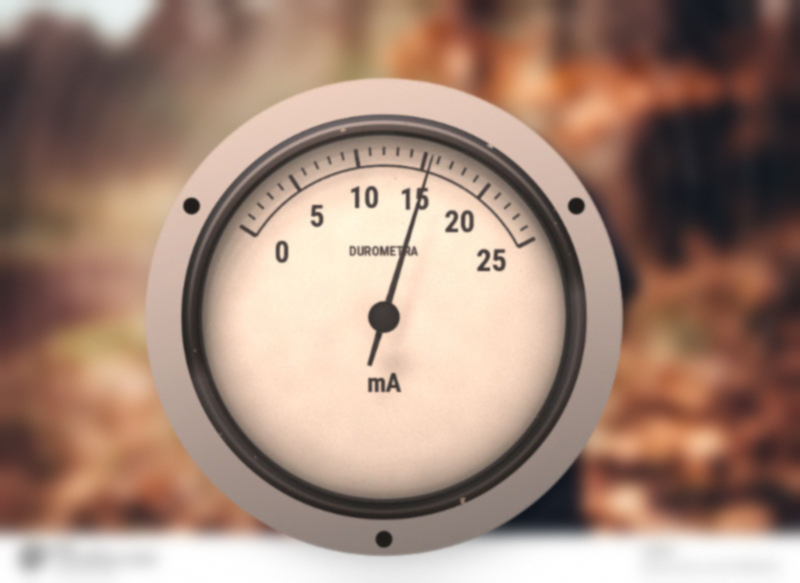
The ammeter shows 15.5mA
